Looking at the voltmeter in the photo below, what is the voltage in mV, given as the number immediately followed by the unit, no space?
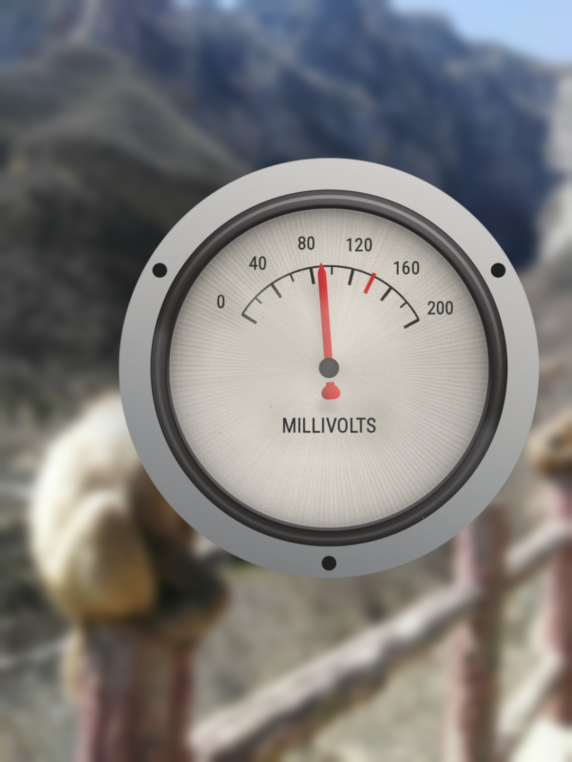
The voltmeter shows 90mV
